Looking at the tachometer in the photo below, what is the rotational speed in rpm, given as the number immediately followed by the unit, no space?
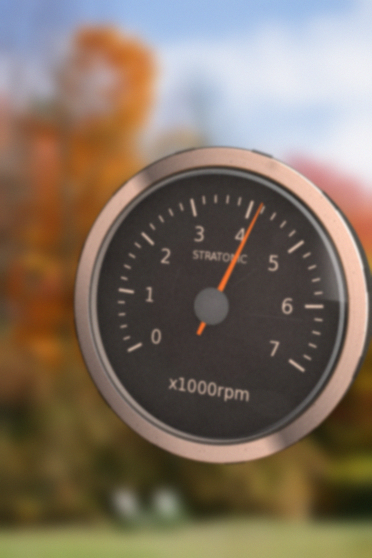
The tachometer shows 4200rpm
